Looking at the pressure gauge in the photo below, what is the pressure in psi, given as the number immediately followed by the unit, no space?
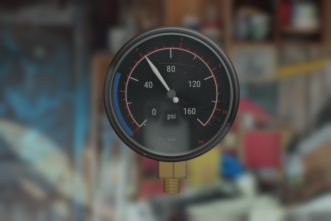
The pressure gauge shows 60psi
